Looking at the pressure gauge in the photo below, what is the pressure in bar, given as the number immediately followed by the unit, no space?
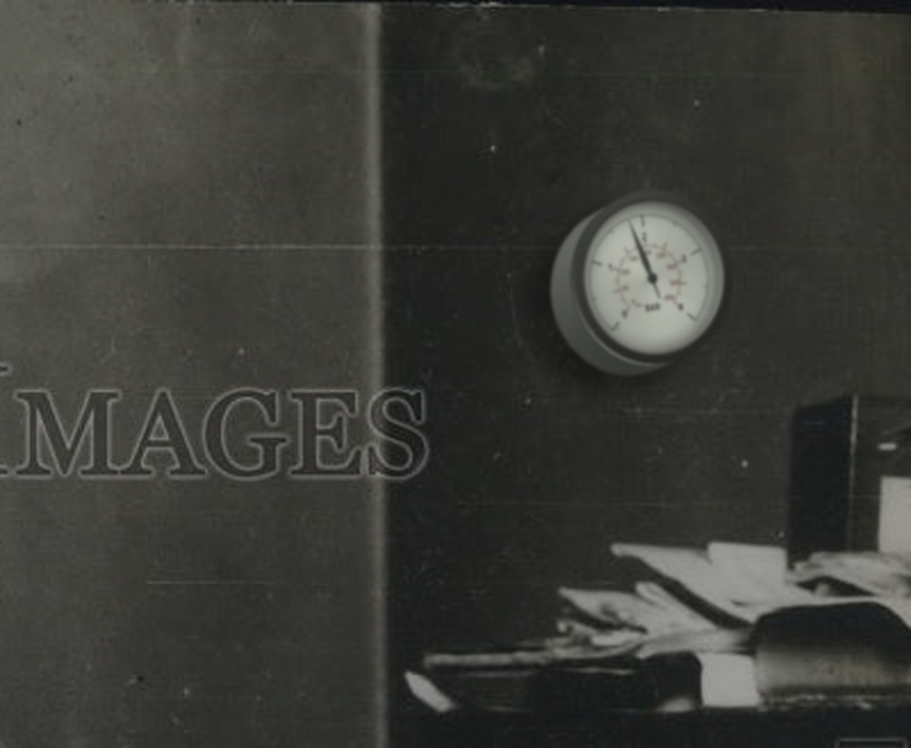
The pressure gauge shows 1.75bar
